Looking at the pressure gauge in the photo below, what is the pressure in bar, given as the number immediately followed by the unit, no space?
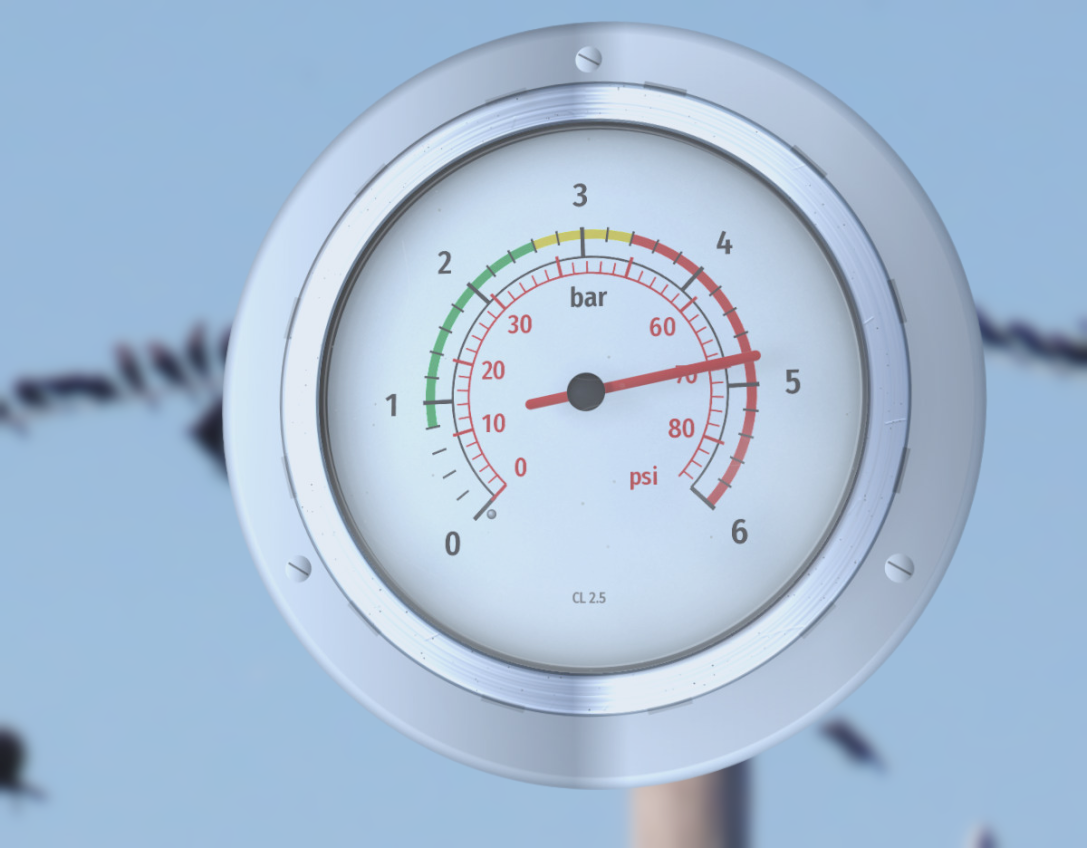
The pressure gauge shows 4.8bar
